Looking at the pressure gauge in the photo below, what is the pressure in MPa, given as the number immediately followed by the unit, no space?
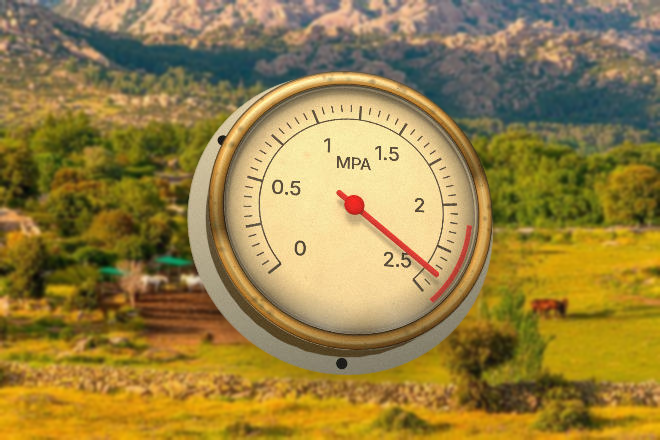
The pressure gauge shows 2.4MPa
